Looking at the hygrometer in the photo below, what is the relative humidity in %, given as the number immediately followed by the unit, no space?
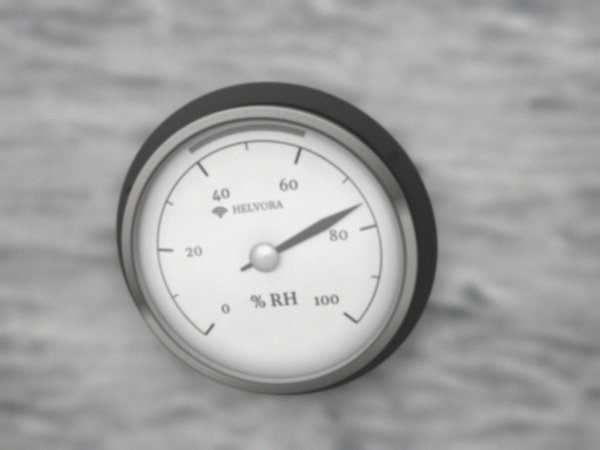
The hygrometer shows 75%
